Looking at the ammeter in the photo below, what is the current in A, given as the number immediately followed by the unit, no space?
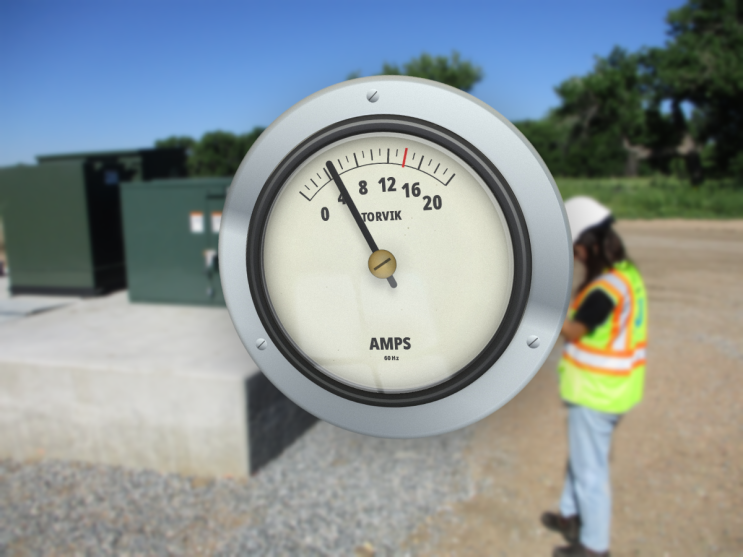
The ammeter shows 5A
